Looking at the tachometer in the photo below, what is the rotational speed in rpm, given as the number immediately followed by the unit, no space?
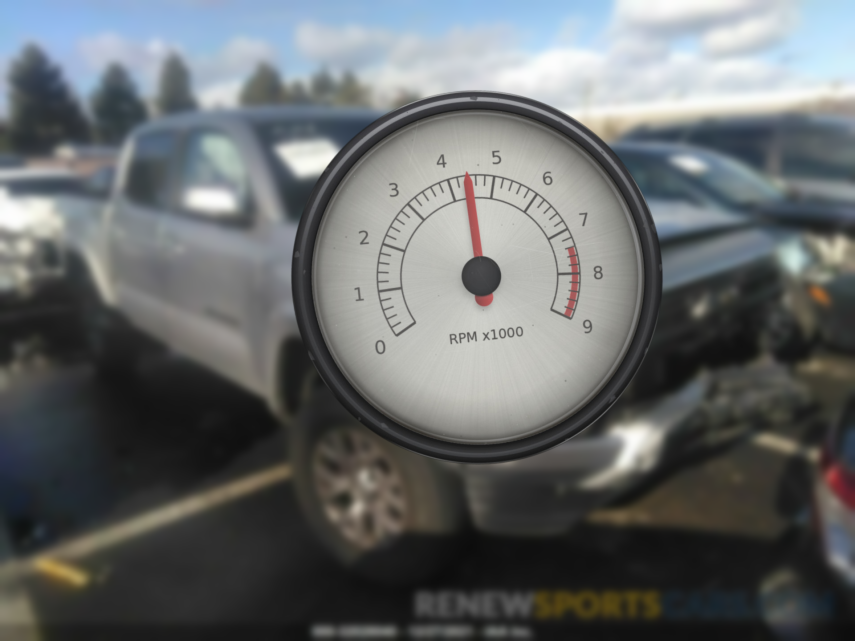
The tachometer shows 4400rpm
